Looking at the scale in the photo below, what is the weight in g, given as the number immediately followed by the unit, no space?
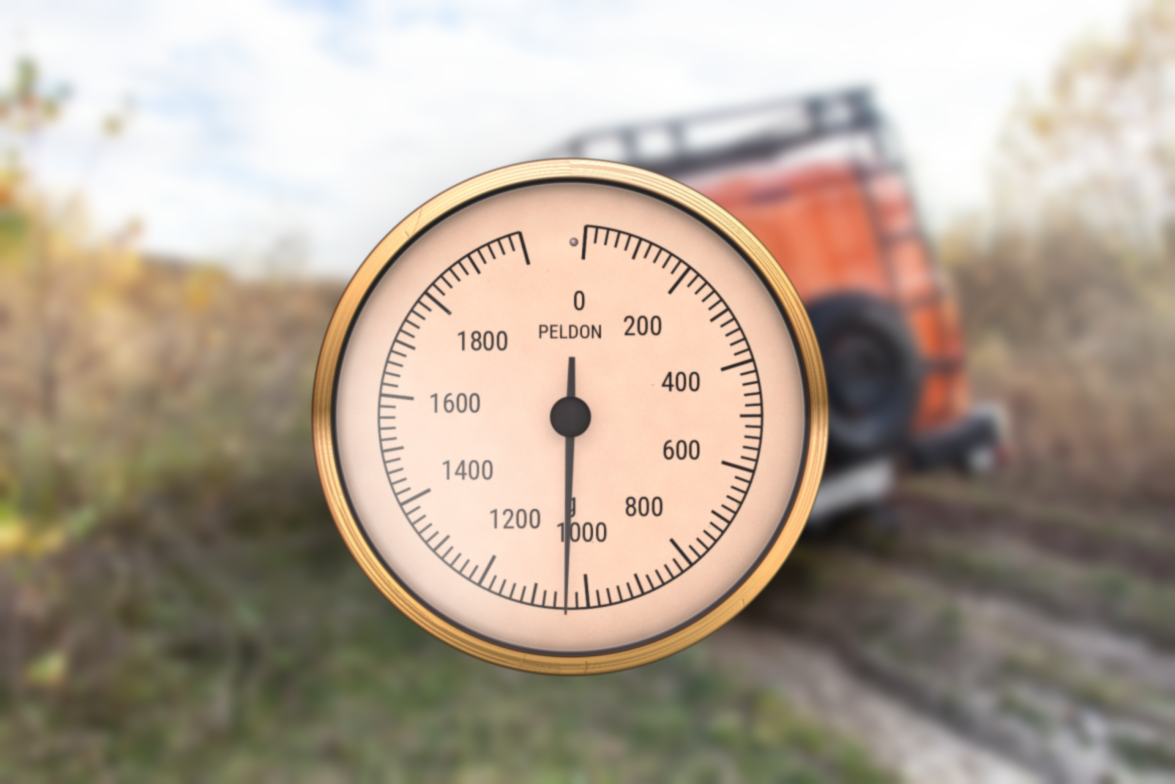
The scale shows 1040g
